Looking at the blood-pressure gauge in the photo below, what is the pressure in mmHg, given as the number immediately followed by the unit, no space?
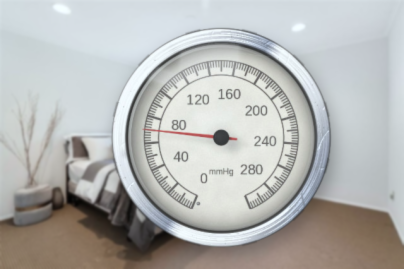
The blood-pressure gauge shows 70mmHg
